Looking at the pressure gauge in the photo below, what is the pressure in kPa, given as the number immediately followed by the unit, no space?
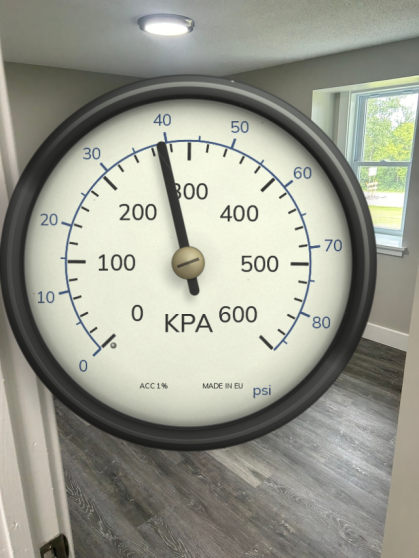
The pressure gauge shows 270kPa
